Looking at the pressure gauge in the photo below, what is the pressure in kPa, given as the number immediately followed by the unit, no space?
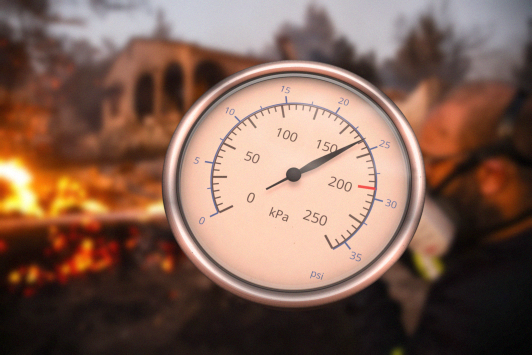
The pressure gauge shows 165kPa
